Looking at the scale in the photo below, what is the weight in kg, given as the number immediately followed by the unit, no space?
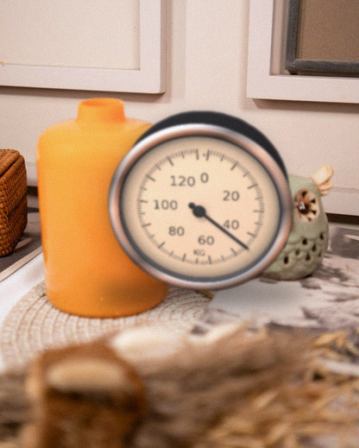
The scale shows 45kg
